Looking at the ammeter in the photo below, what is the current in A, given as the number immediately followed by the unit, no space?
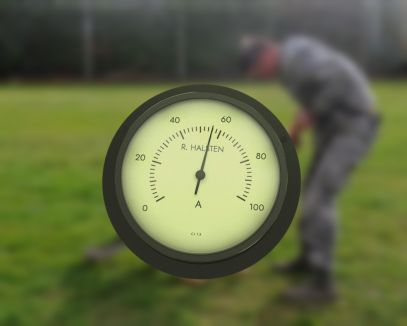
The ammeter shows 56A
